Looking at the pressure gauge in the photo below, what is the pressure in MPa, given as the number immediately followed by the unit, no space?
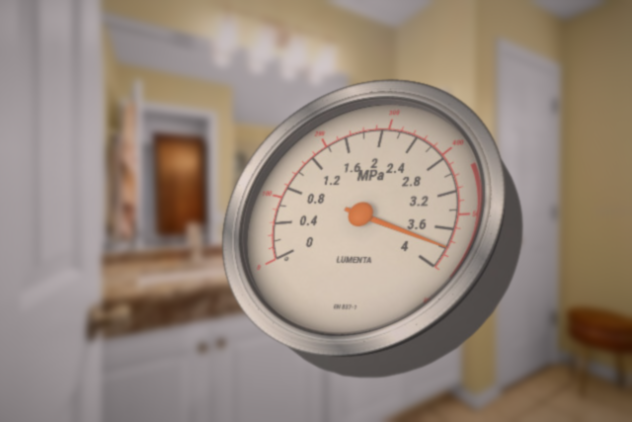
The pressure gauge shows 3.8MPa
